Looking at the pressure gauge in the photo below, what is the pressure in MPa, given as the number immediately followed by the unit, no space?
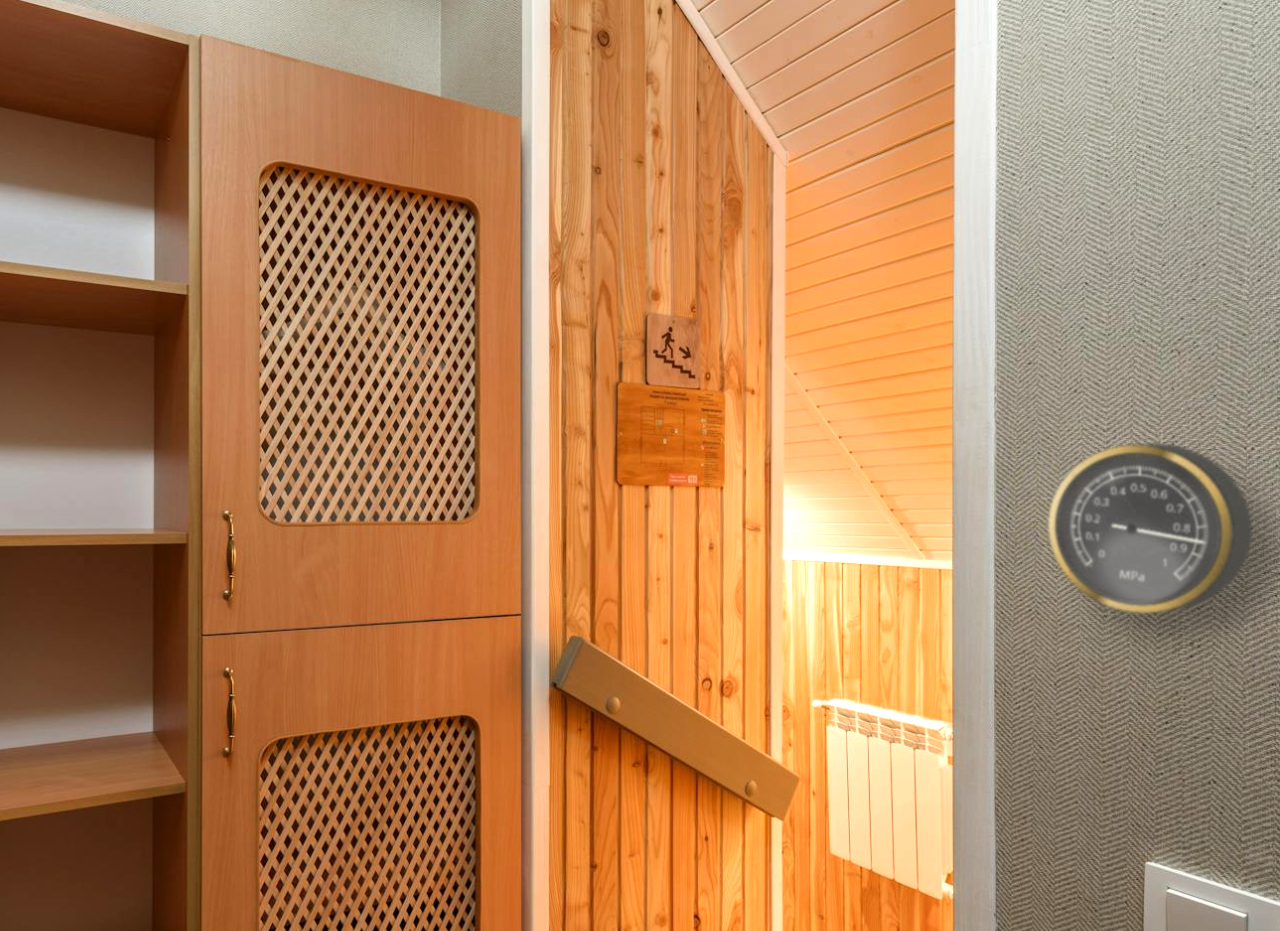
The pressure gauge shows 0.85MPa
